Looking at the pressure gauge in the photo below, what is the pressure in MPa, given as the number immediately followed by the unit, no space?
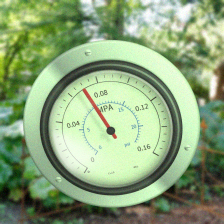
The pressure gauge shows 0.07MPa
